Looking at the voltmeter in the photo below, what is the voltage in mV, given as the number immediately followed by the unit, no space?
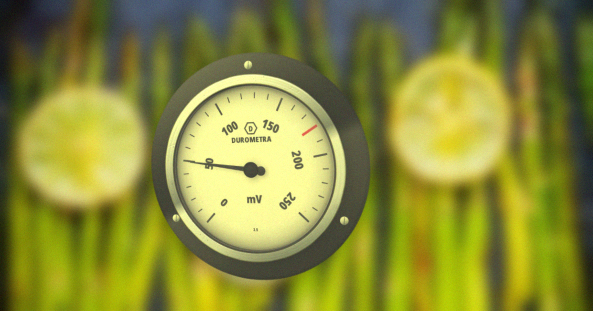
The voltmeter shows 50mV
